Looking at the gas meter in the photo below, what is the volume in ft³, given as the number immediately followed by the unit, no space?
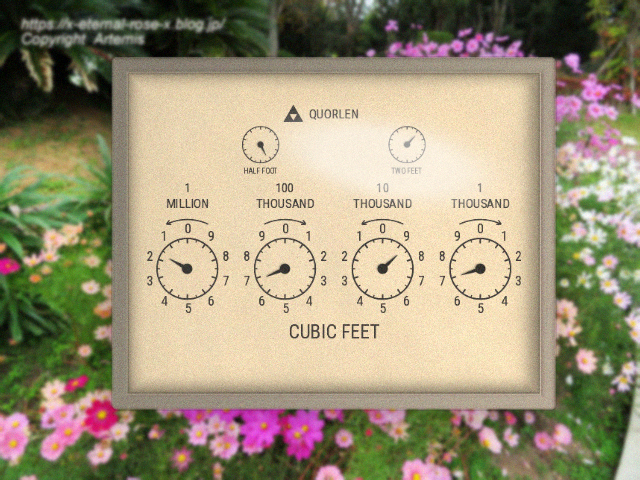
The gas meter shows 168700ft³
